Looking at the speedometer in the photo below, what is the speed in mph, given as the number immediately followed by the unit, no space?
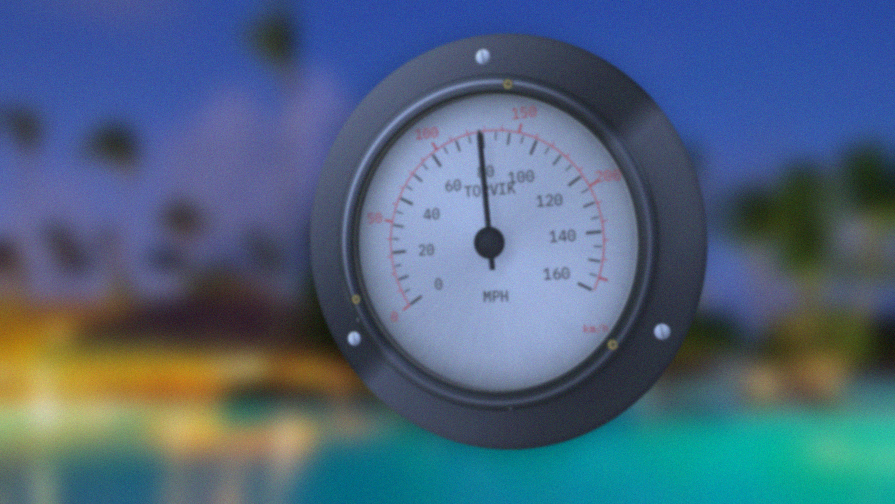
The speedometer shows 80mph
